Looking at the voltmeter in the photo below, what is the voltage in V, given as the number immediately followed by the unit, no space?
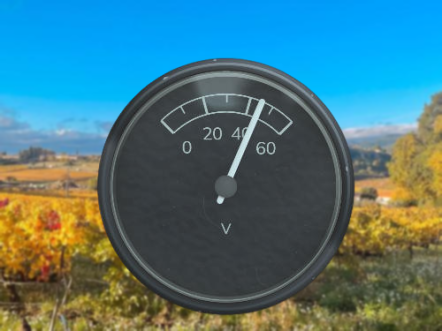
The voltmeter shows 45V
